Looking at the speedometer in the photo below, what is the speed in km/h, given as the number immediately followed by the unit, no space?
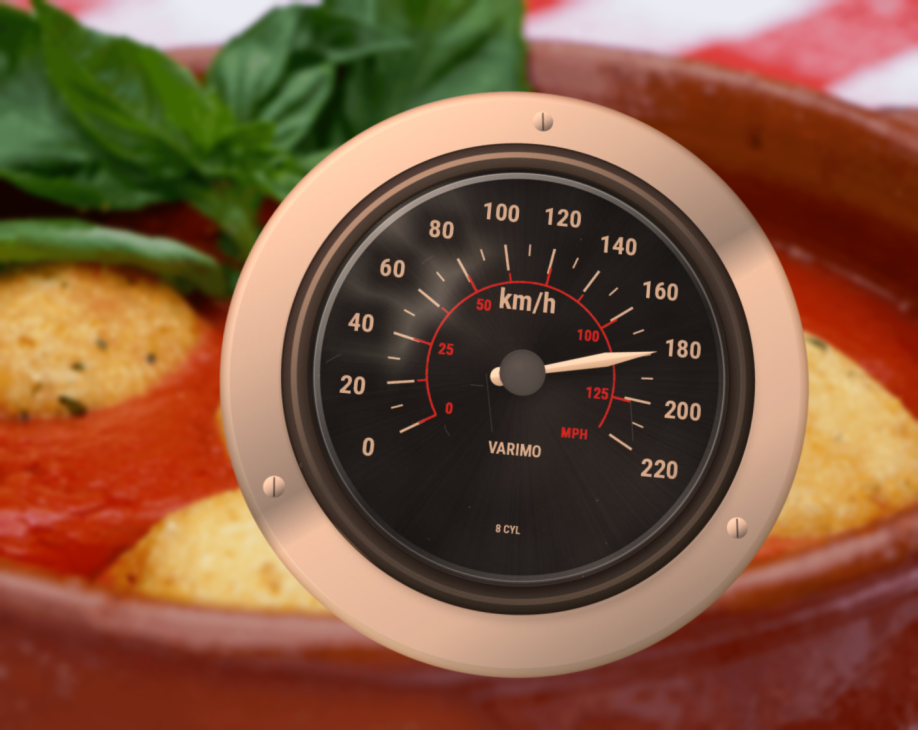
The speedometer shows 180km/h
